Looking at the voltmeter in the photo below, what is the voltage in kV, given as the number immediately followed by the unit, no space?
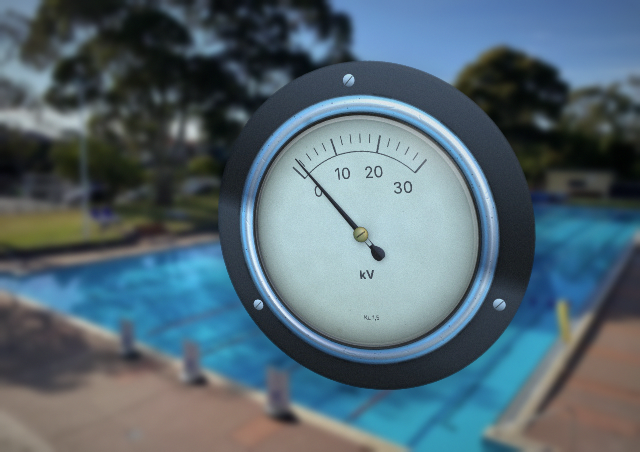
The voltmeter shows 2kV
